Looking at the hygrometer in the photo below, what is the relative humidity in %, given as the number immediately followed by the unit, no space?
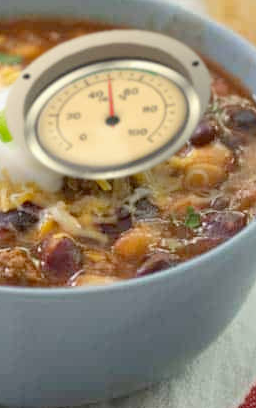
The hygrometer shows 48%
